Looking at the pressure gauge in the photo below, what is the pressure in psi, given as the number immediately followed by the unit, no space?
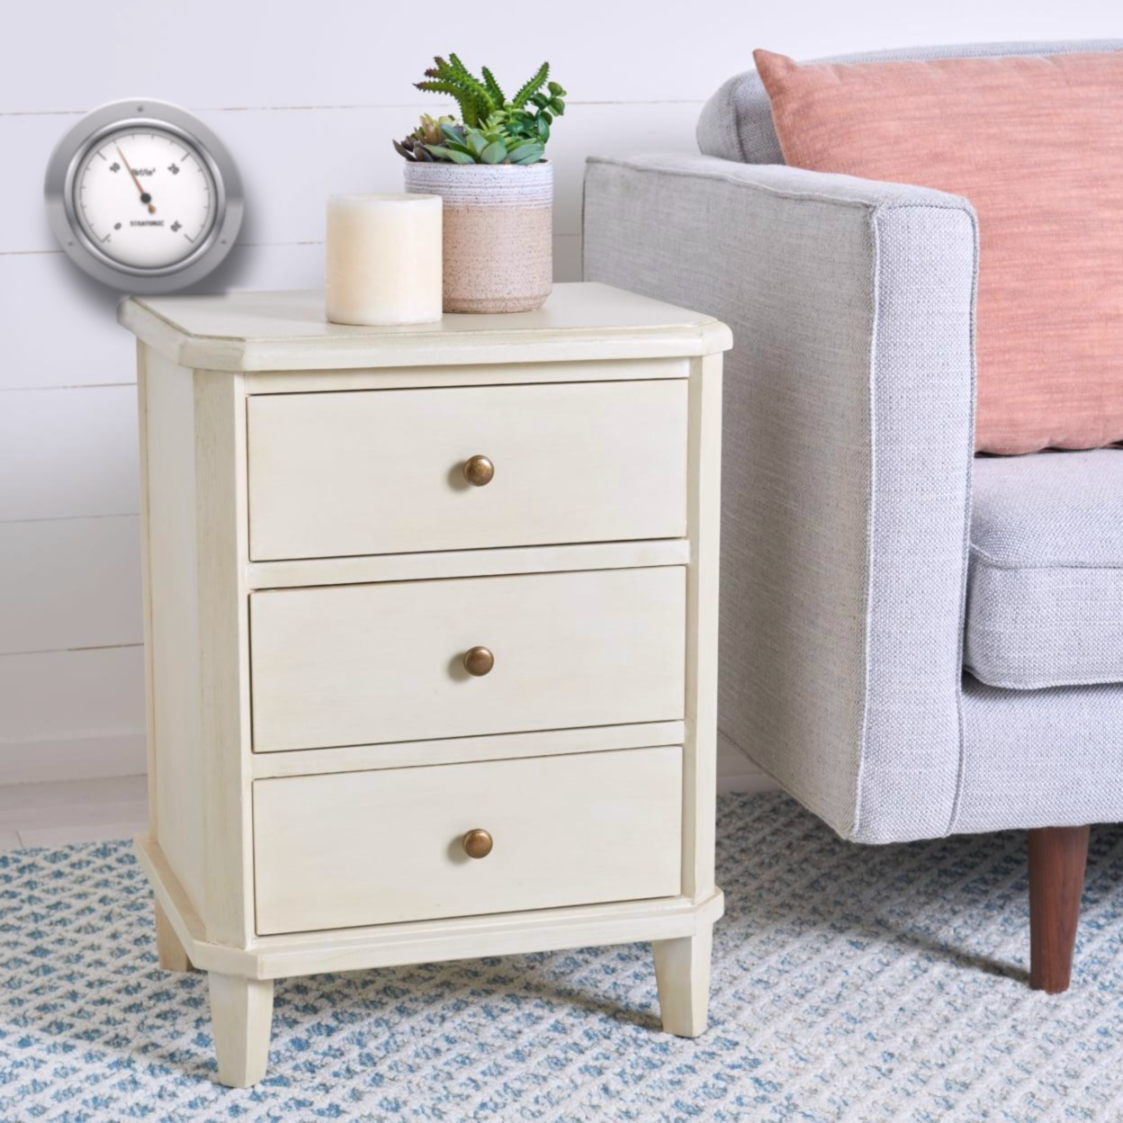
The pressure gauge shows 12psi
